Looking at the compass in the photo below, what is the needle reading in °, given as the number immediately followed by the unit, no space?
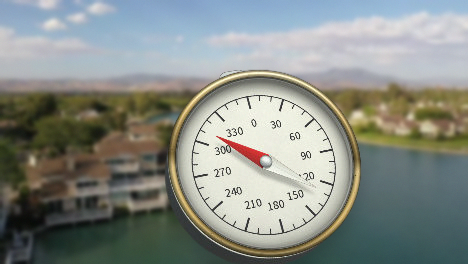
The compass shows 310°
